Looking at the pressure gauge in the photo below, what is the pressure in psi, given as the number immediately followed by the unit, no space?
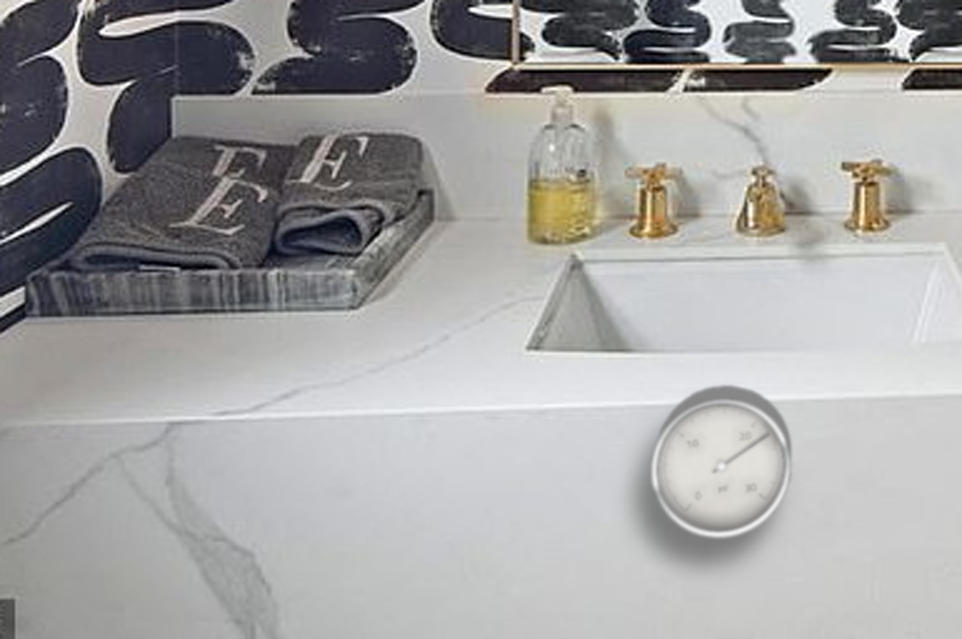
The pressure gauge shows 22psi
